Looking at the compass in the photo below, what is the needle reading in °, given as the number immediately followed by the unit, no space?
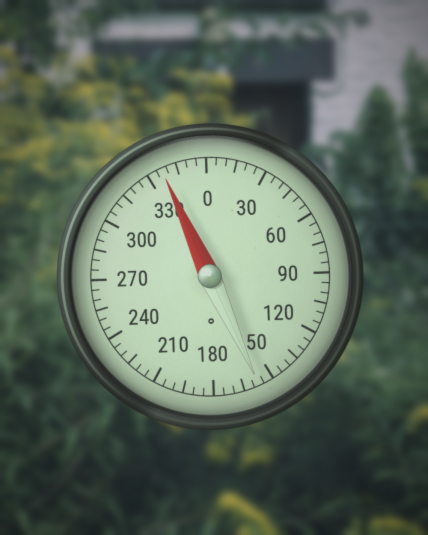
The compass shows 337.5°
